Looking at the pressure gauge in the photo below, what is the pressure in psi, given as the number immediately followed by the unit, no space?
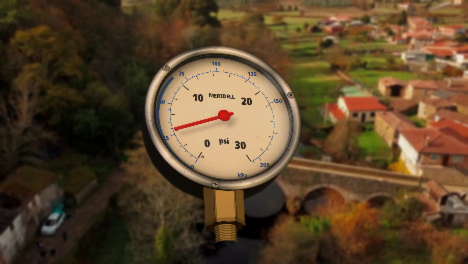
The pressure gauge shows 4psi
